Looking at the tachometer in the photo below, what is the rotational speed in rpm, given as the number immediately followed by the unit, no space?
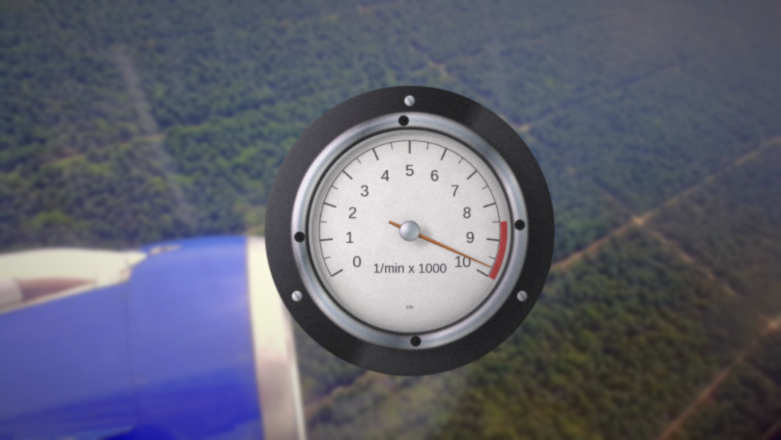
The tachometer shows 9750rpm
